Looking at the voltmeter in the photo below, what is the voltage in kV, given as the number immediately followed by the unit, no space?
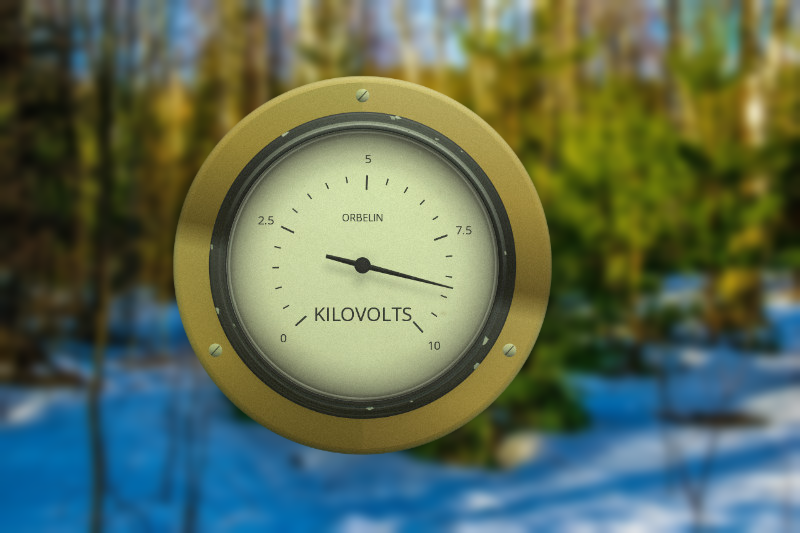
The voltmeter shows 8.75kV
